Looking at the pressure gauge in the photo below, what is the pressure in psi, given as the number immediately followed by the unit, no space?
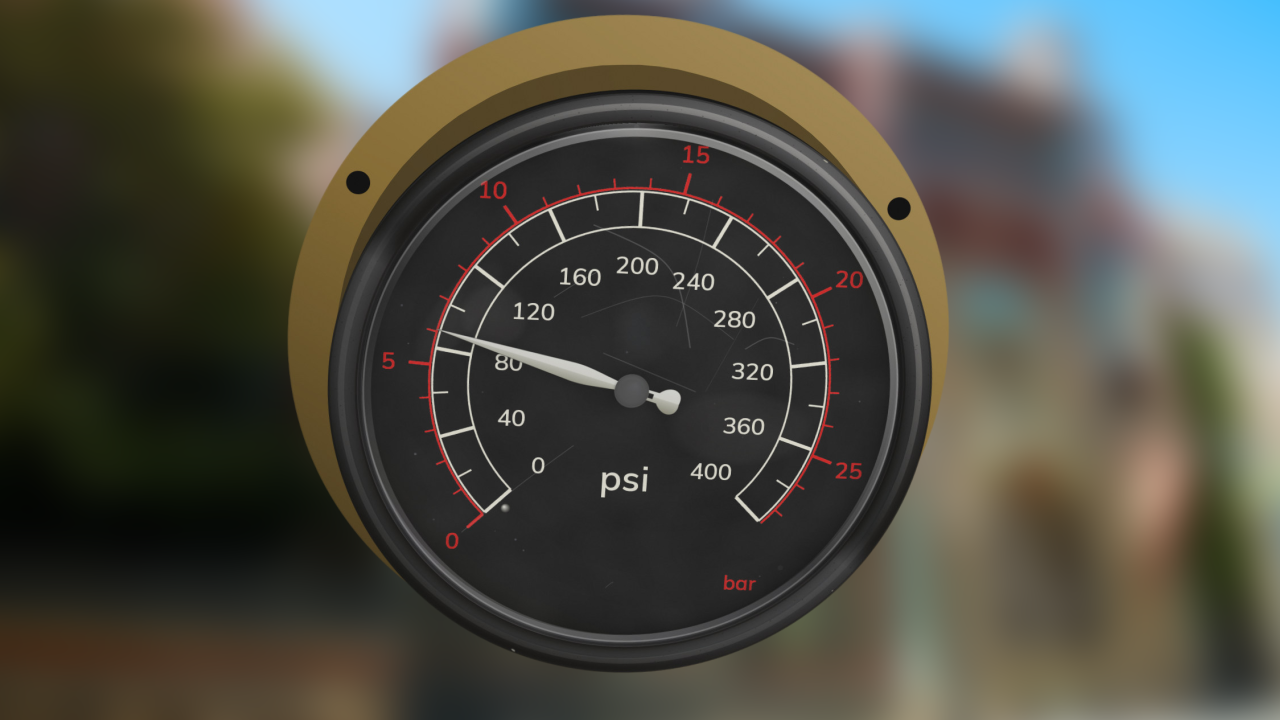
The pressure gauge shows 90psi
